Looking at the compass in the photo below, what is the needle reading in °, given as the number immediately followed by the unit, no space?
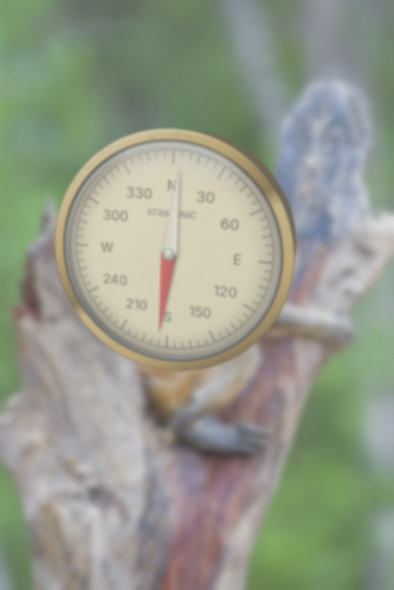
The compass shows 185°
